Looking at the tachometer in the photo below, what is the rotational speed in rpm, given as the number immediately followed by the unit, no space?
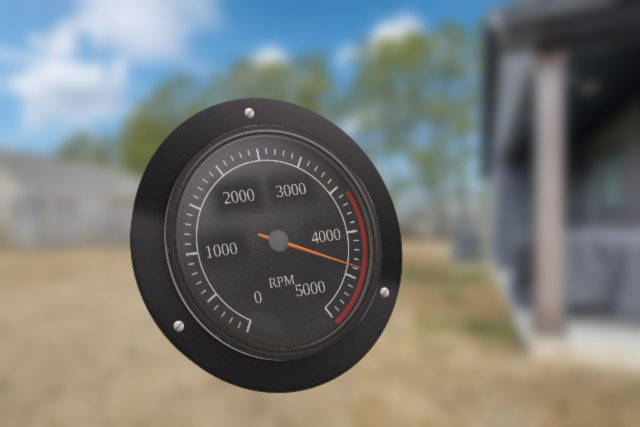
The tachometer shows 4400rpm
